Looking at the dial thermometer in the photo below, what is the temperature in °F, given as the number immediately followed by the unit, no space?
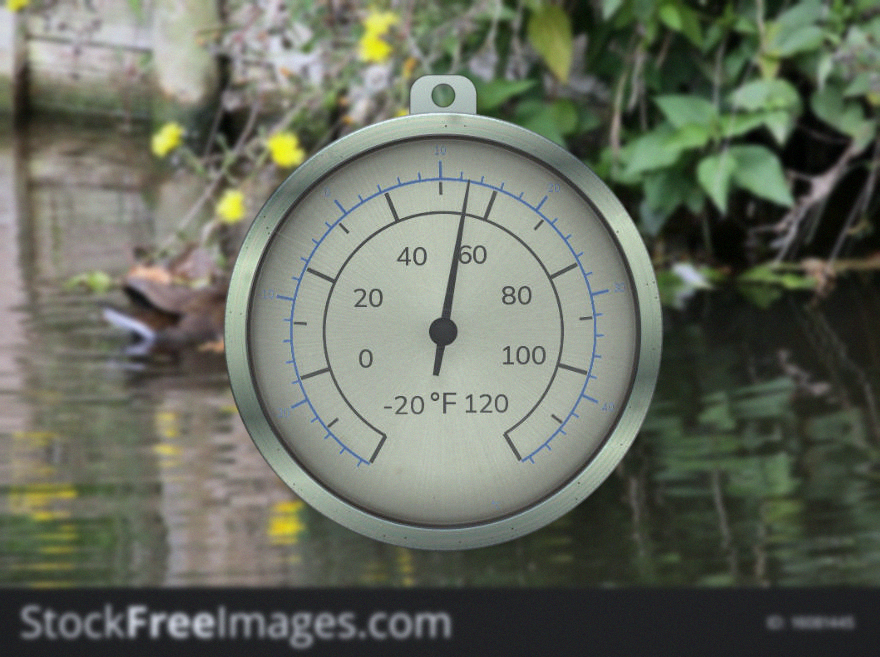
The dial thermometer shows 55°F
